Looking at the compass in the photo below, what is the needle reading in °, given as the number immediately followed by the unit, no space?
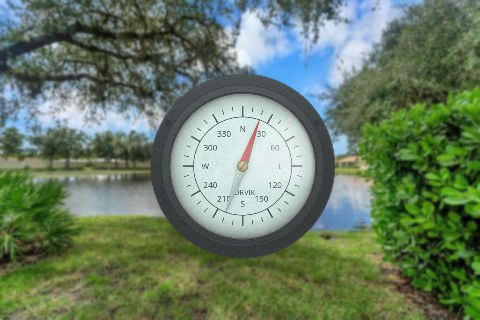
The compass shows 20°
